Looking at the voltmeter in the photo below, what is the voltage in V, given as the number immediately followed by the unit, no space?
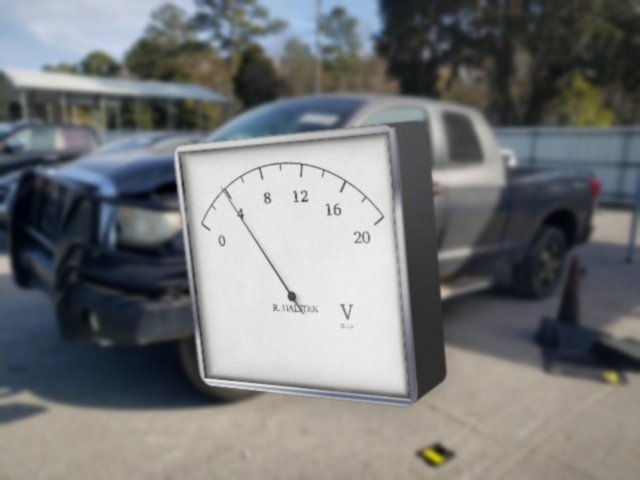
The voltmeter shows 4V
